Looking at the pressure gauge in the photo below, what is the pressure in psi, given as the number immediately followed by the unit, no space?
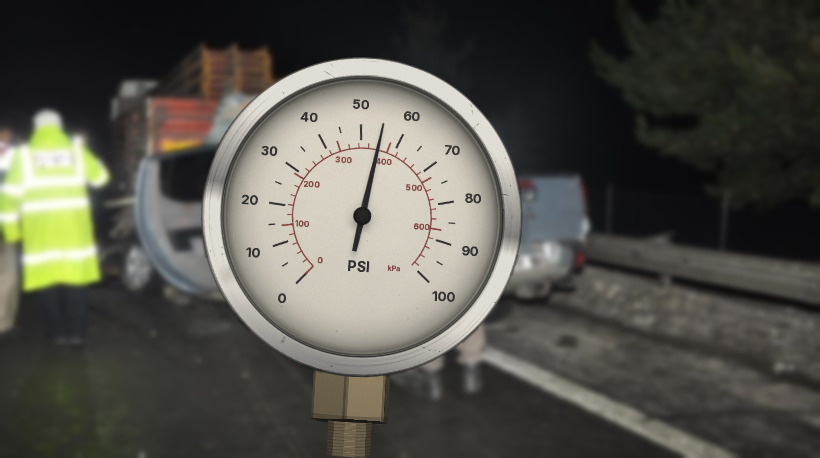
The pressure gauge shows 55psi
